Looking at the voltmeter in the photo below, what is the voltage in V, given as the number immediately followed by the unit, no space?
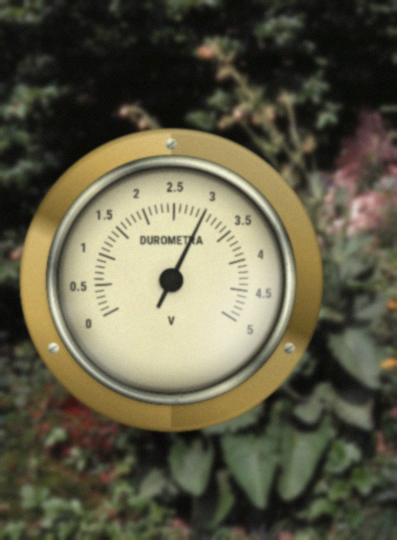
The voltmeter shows 3V
